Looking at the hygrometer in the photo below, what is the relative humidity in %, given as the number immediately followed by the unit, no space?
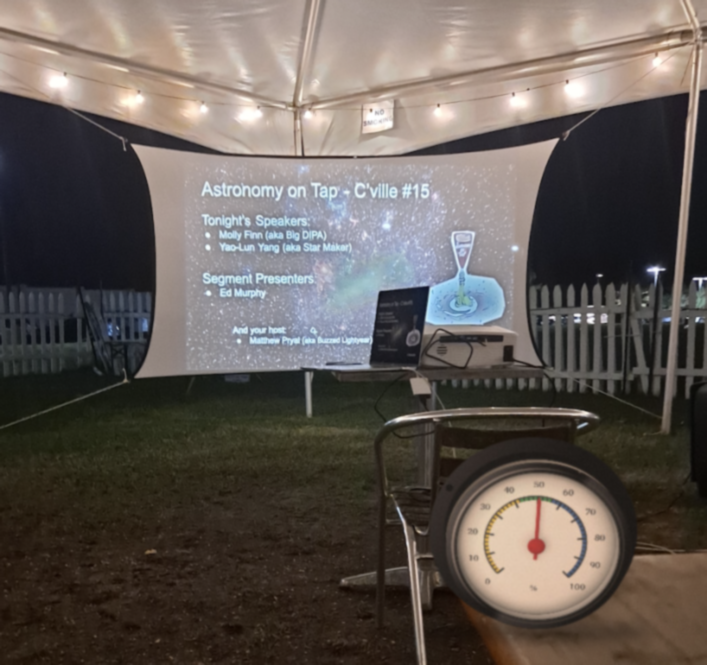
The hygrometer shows 50%
